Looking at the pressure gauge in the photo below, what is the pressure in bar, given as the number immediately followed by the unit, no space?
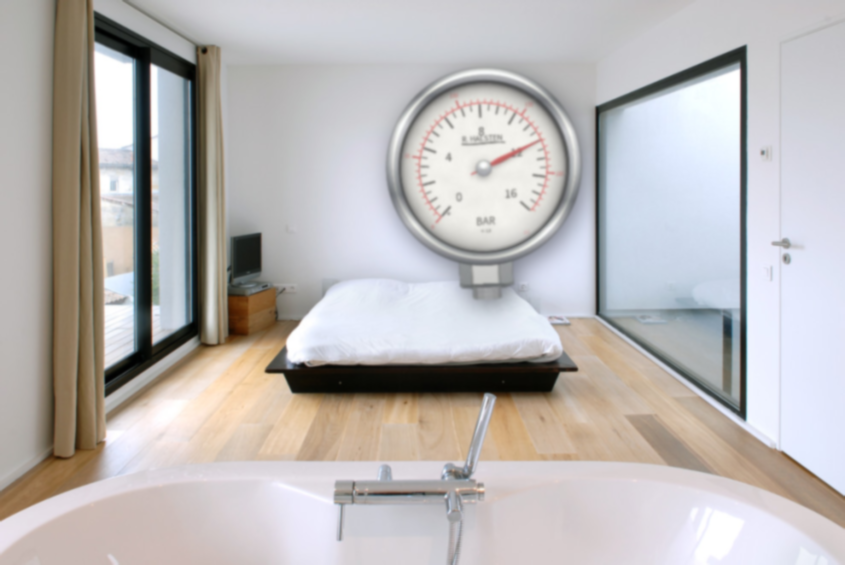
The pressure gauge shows 12bar
